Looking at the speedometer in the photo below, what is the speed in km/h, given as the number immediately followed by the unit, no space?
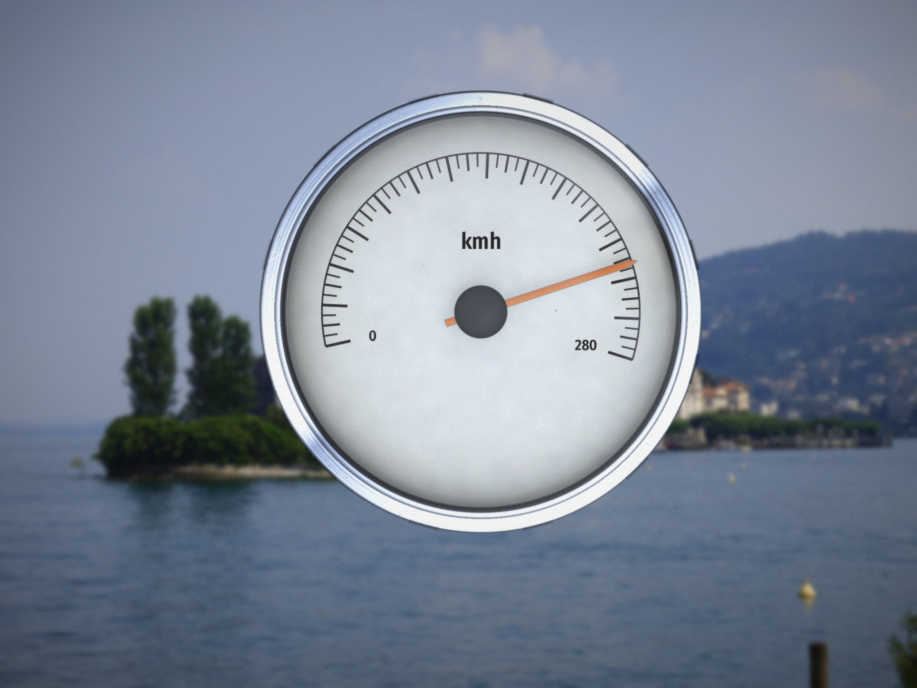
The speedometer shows 232.5km/h
